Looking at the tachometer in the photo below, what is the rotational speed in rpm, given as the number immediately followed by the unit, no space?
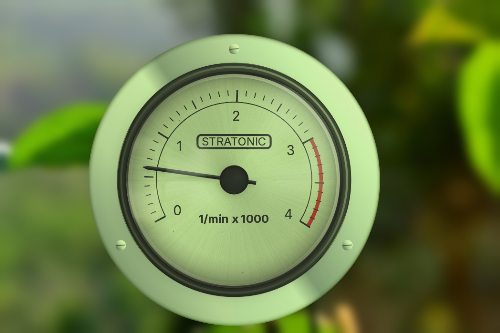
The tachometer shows 600rpm
